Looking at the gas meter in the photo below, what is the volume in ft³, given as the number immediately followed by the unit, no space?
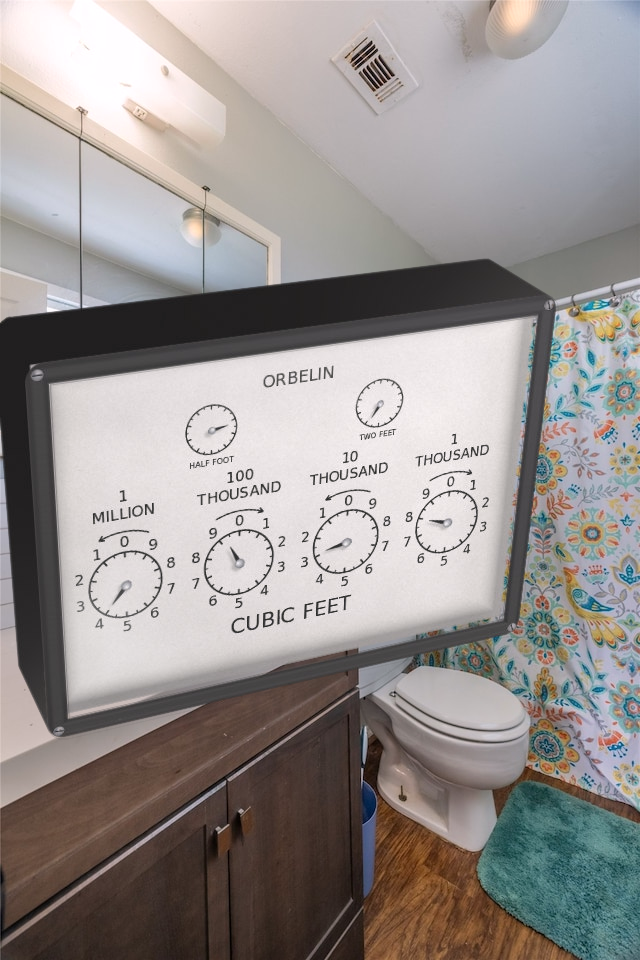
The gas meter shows 392800ft³
